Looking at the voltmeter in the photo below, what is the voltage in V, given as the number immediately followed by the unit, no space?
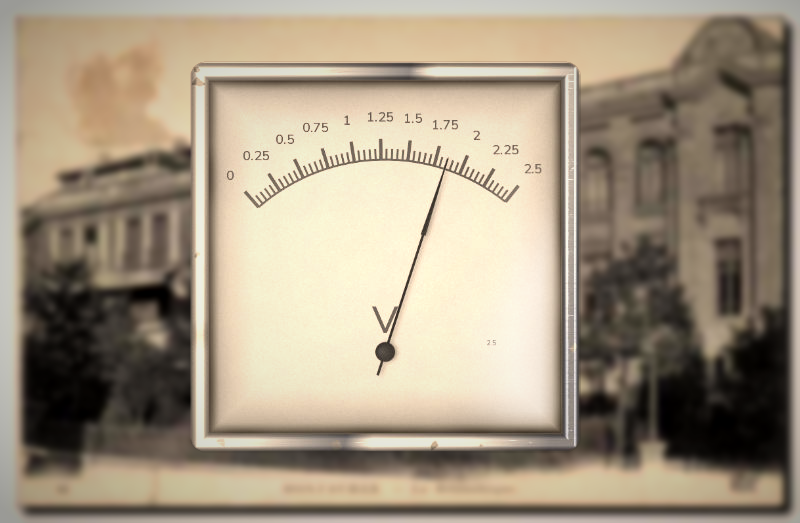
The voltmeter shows 1.85V
